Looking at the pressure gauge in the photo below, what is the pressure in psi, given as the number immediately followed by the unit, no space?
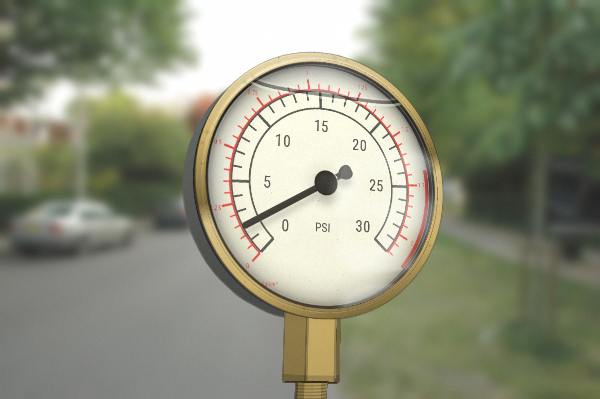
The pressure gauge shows 2psi
